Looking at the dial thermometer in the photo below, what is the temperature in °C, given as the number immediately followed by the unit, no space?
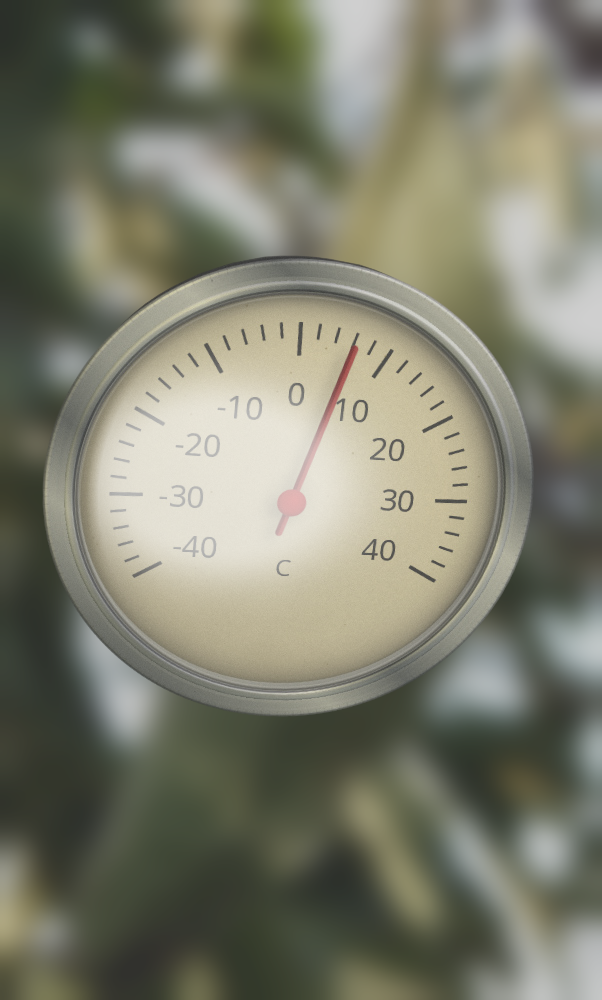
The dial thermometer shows 6°C
